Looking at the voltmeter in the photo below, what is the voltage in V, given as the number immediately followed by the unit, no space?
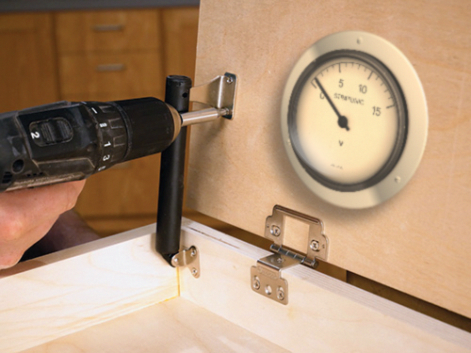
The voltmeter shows 1V
